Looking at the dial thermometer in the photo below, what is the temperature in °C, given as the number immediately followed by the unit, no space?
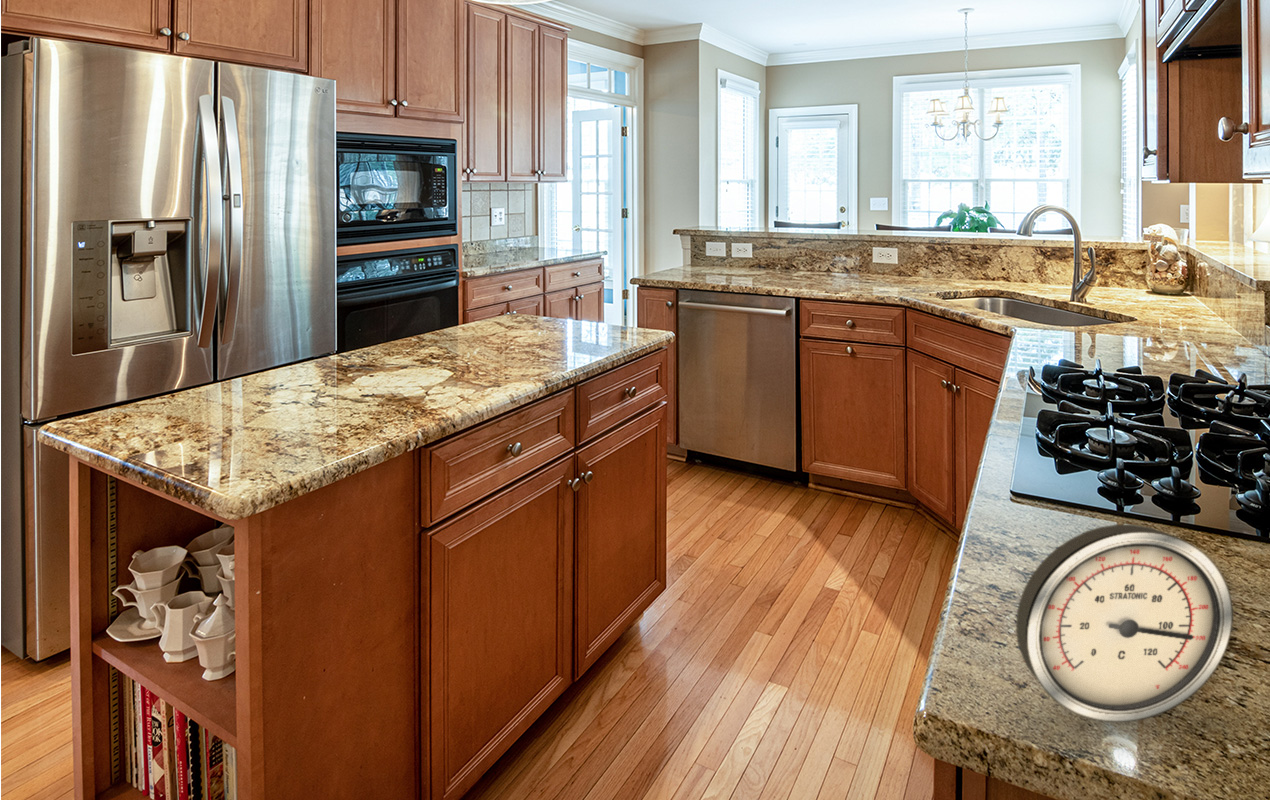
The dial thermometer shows 104°C
